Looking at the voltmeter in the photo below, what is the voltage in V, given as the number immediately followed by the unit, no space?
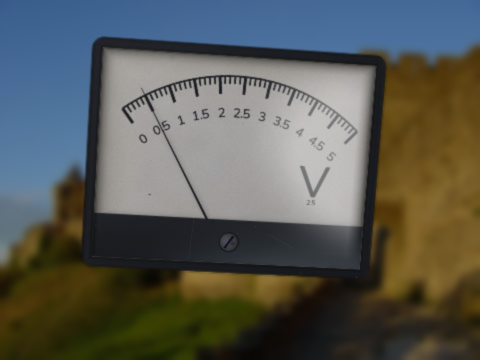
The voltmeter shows 0.5V
